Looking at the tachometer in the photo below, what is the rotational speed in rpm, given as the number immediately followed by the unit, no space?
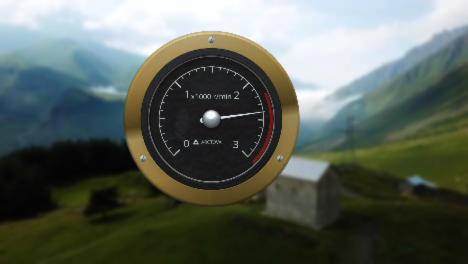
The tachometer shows 2400rpm
